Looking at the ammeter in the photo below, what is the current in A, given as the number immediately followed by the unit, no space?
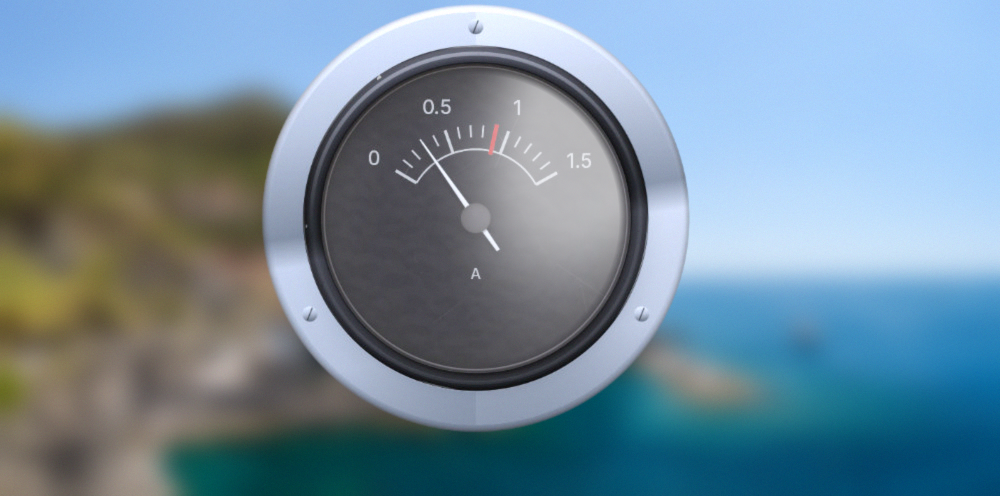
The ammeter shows 0.3A
